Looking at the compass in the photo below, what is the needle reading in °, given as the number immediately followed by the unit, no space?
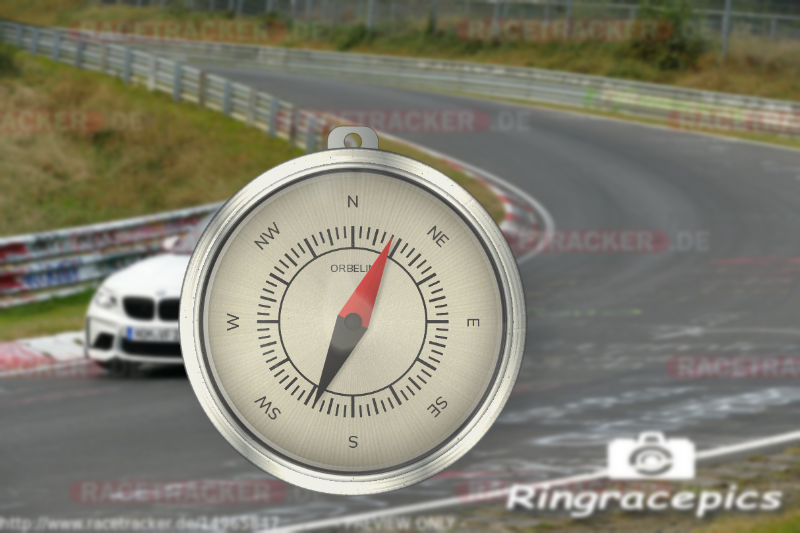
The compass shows 25°
